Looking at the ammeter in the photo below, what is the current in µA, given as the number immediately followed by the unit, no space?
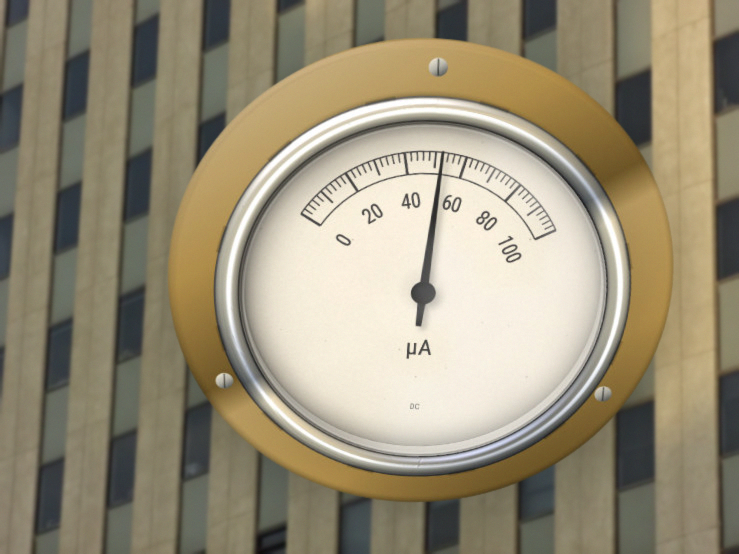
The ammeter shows 52µA
